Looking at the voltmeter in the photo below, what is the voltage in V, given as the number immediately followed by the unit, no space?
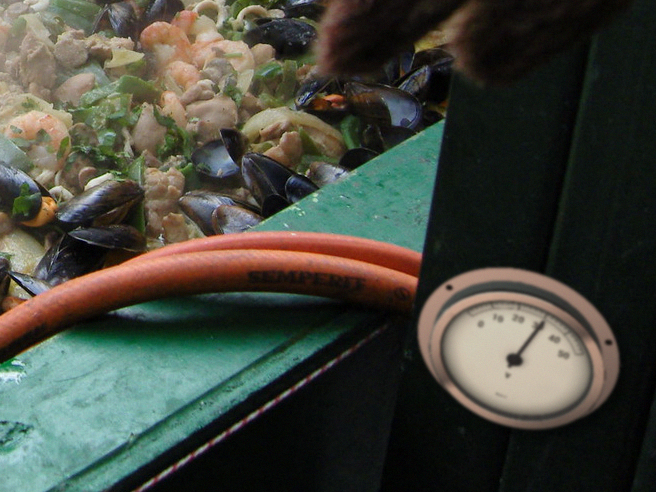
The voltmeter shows 30V
